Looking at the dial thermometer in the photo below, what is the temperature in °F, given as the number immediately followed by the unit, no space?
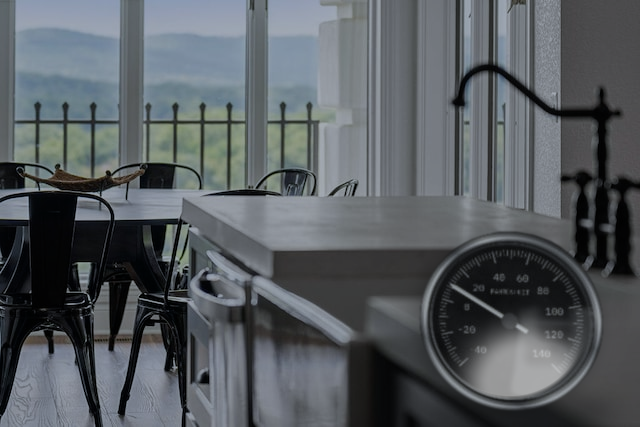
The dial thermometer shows 10°F
